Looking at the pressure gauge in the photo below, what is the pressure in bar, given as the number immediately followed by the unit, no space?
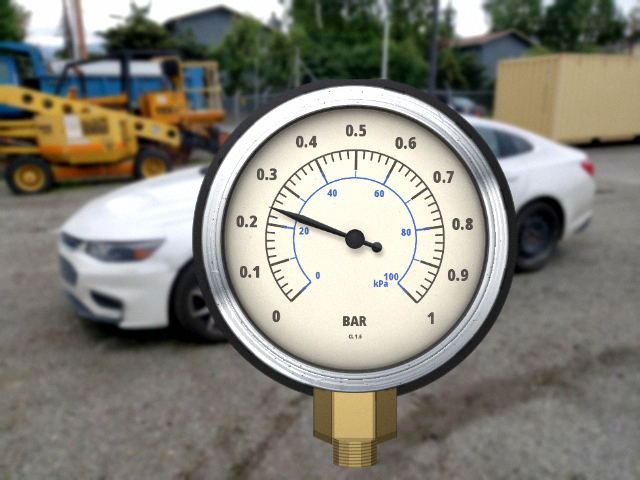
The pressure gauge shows 0.24bar
